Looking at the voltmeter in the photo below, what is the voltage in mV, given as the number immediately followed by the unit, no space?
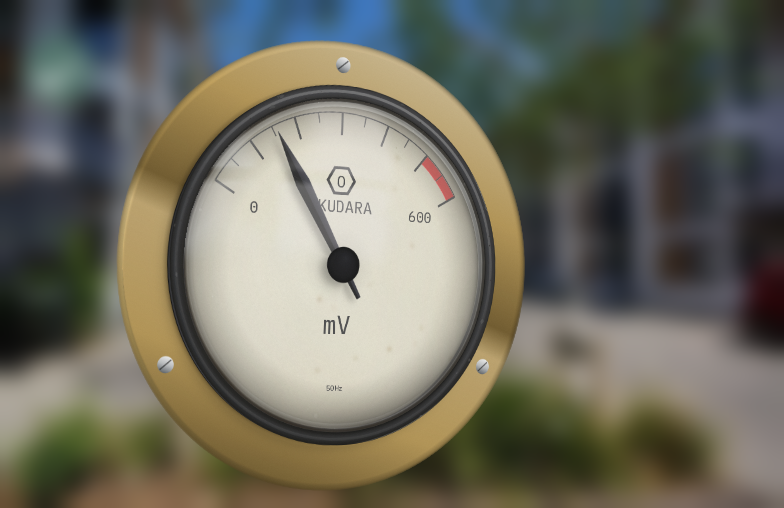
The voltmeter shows 150mV
